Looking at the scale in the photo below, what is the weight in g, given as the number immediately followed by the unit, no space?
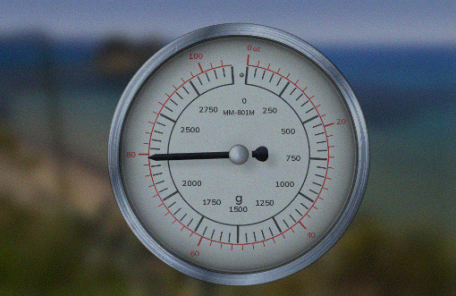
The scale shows 2250g
